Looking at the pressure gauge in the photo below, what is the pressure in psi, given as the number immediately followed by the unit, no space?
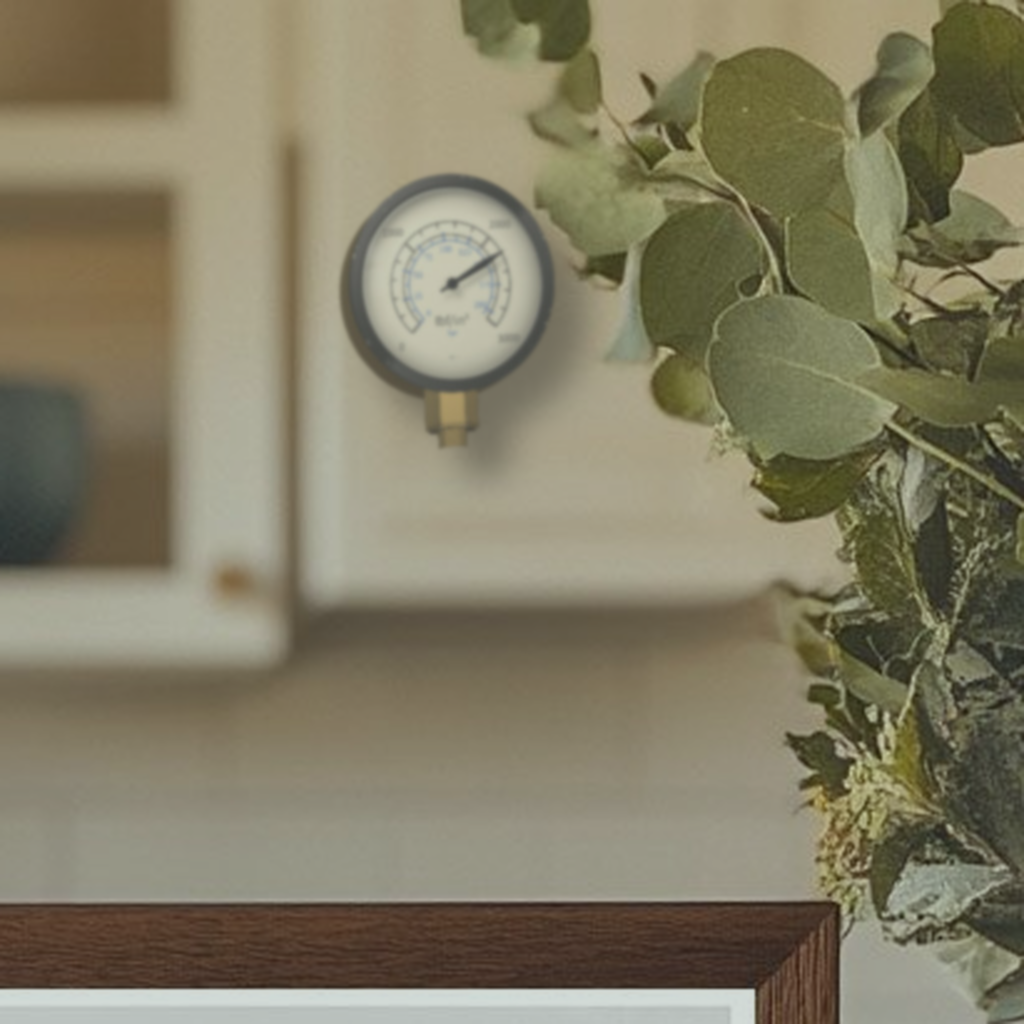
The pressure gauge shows 2200psi
